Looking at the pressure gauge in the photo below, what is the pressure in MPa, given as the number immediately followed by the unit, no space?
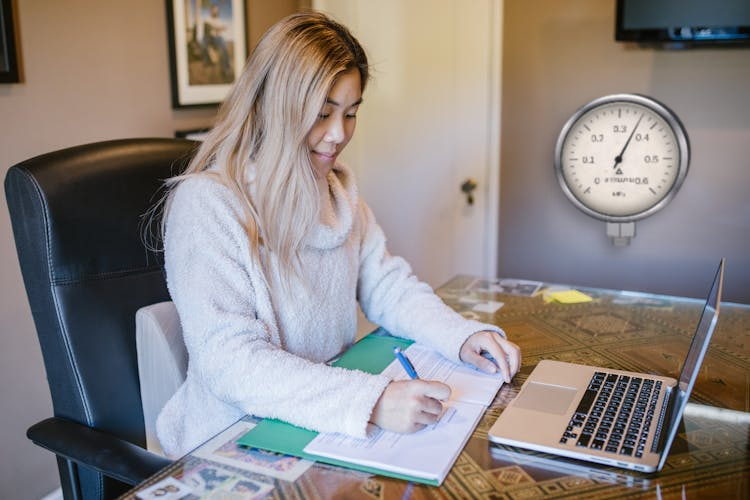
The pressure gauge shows 0.36MPa
